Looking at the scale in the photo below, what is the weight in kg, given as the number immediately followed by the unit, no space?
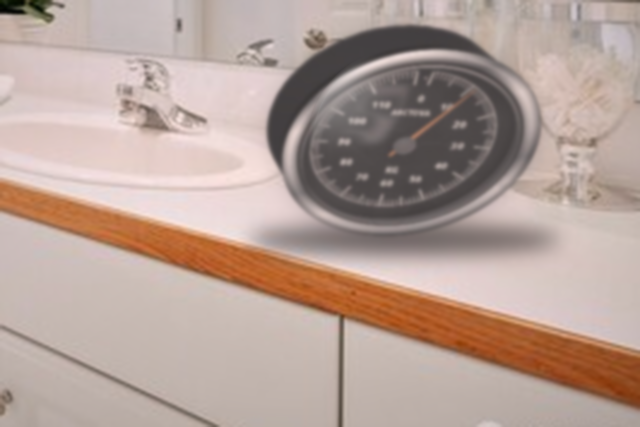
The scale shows 10kg
